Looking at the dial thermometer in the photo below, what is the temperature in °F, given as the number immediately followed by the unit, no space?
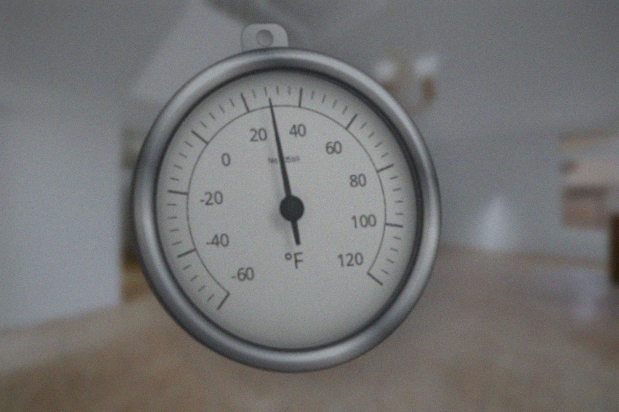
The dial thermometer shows 28°F
